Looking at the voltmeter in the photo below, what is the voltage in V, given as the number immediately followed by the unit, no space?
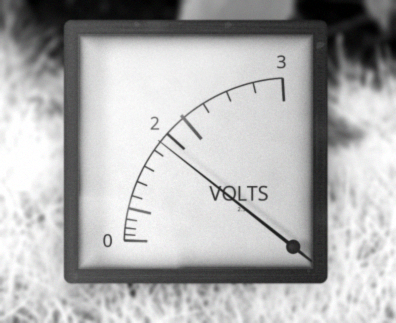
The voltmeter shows 1.9V
